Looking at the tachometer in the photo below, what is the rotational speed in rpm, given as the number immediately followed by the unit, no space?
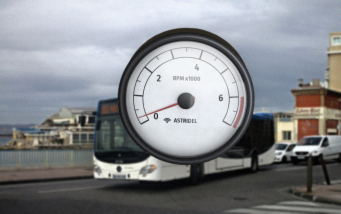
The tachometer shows 250rpm
